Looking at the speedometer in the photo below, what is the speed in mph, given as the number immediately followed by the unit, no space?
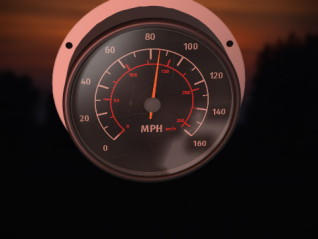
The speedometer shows 85mph
